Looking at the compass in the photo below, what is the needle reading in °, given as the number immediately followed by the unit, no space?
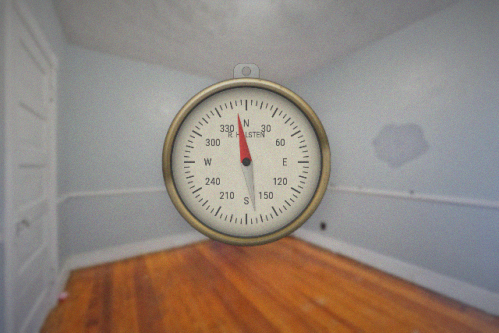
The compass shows 350°
